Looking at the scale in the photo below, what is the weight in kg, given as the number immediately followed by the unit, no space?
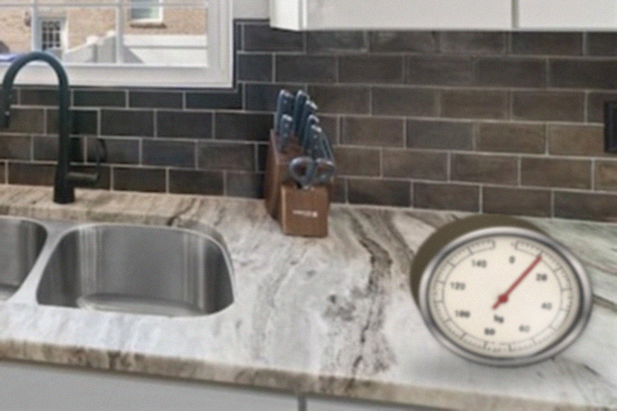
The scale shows 10kg
